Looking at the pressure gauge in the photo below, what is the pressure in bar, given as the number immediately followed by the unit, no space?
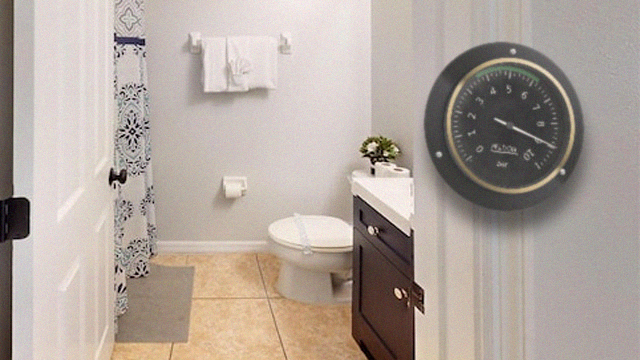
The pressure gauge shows 9bar
